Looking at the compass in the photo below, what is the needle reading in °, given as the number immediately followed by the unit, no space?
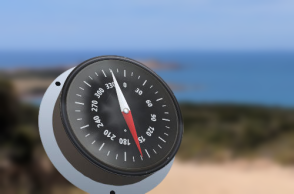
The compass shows 160°
